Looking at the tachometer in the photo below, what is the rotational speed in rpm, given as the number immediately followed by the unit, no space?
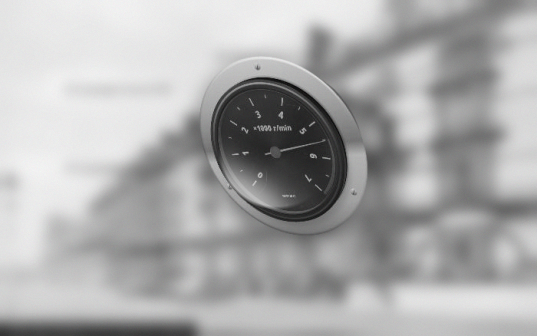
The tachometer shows 5500rpm
